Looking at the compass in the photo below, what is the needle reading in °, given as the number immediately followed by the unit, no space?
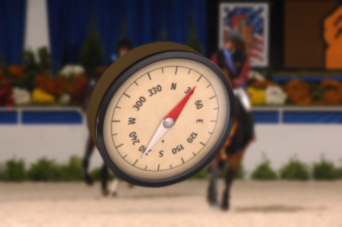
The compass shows 30°
